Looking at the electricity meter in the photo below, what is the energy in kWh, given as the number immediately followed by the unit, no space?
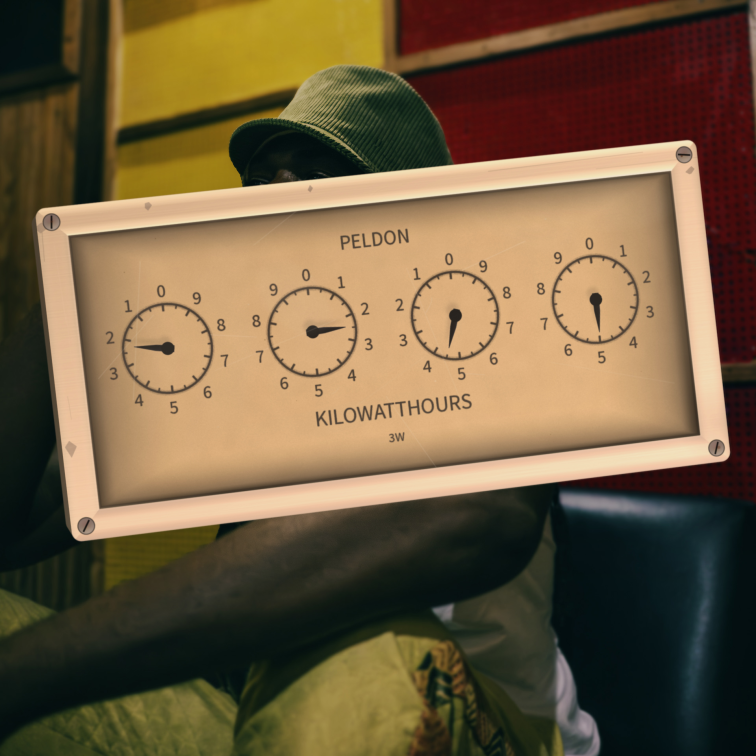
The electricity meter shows 2245kWh
